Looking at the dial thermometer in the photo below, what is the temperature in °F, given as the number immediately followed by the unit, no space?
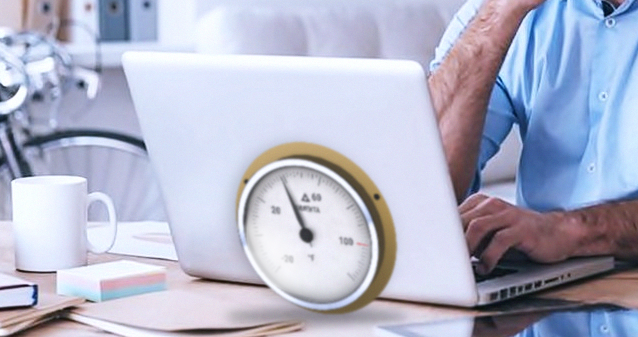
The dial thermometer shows 40°F
